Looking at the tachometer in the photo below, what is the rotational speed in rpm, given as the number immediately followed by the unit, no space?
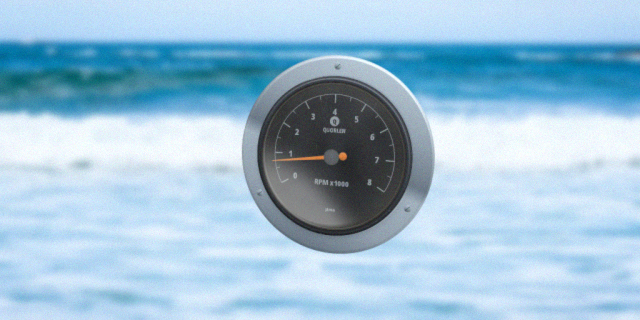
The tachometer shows 750rpm
